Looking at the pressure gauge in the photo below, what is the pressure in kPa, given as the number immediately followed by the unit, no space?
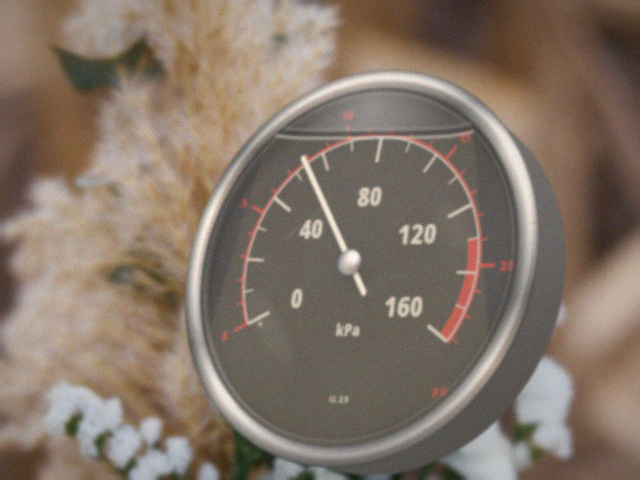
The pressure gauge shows 55kPa
